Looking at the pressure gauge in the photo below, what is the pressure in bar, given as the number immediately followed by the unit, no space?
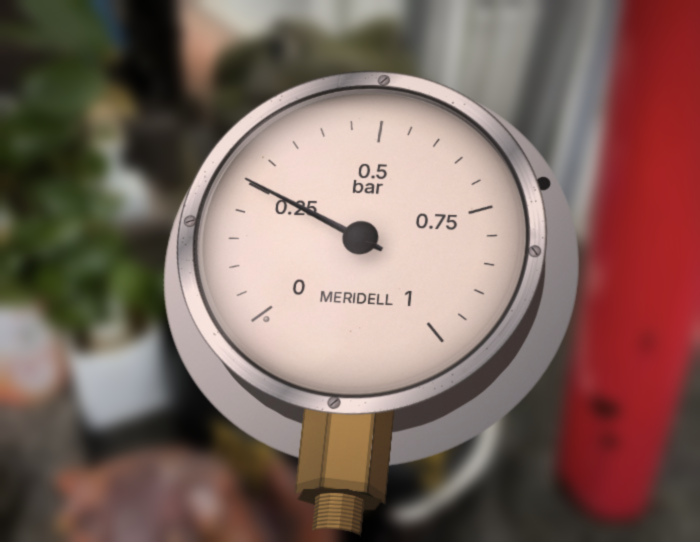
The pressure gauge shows 0.25bar
